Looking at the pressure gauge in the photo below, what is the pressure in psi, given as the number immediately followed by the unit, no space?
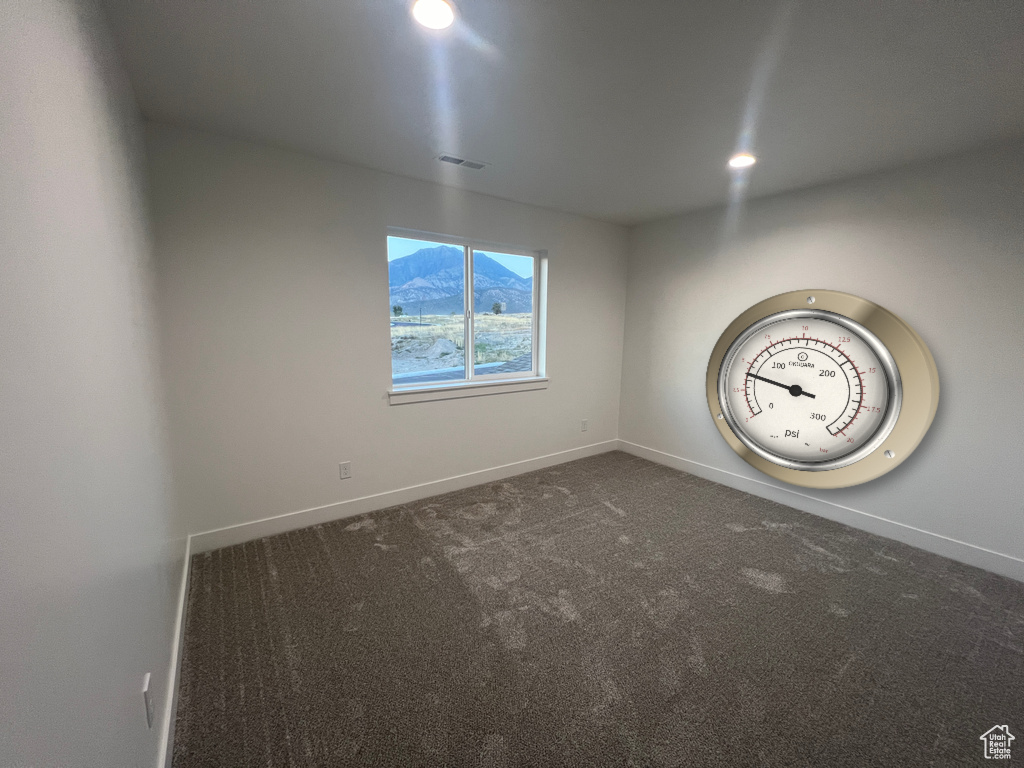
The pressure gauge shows 60psi
